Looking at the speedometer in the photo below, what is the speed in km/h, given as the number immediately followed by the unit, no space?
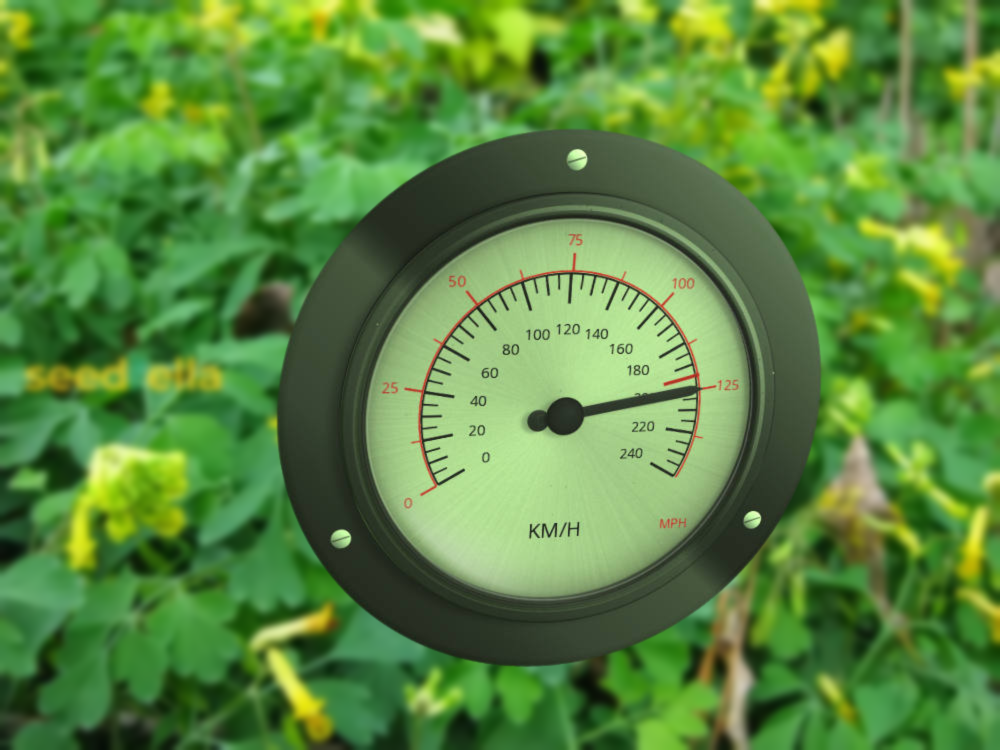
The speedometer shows 200km/h
